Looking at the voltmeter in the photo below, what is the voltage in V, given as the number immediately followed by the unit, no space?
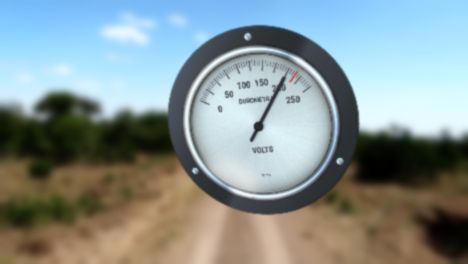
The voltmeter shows 200V
